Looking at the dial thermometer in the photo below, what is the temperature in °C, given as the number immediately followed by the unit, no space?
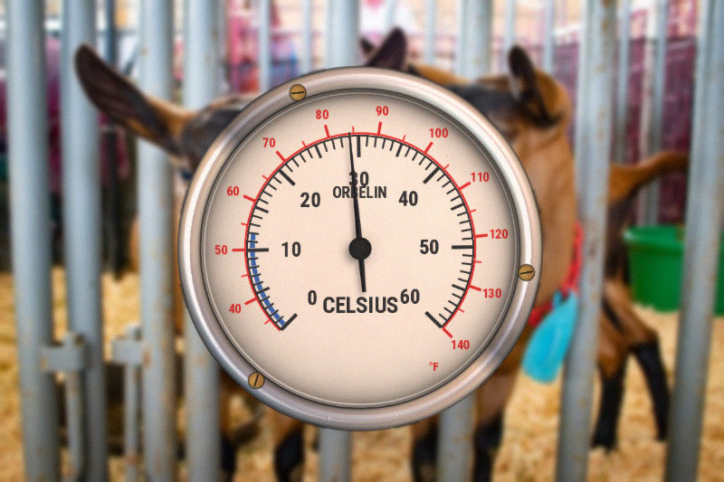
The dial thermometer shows 29°C
